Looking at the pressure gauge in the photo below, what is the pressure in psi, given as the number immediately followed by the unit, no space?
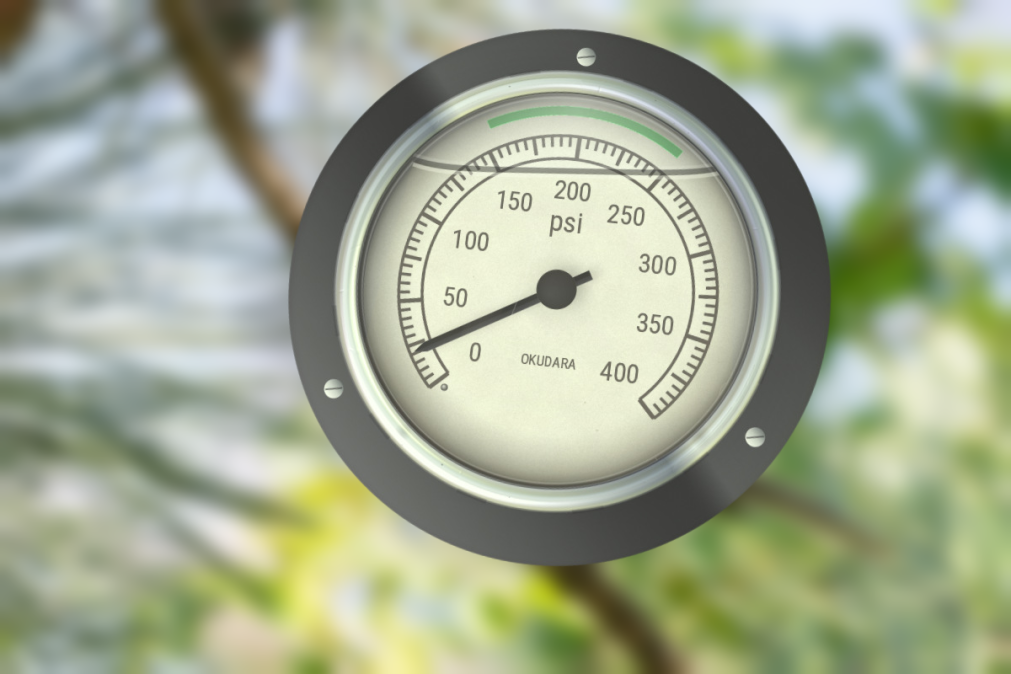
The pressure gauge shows 20psi
